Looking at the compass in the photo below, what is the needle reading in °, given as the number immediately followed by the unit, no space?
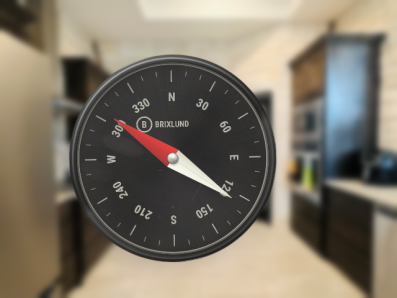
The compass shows 305°
